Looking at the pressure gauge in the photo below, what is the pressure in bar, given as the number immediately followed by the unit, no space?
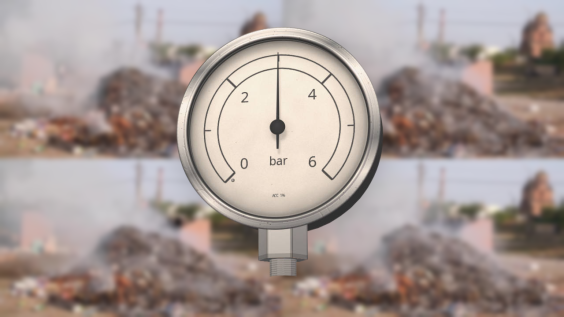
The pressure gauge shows 3bar
